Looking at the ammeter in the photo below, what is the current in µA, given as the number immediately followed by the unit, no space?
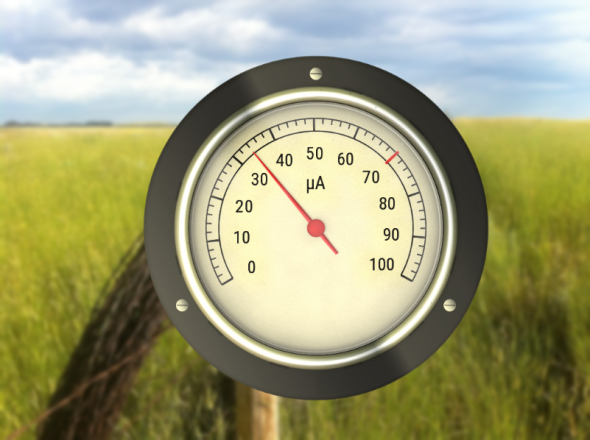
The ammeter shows 34µA
